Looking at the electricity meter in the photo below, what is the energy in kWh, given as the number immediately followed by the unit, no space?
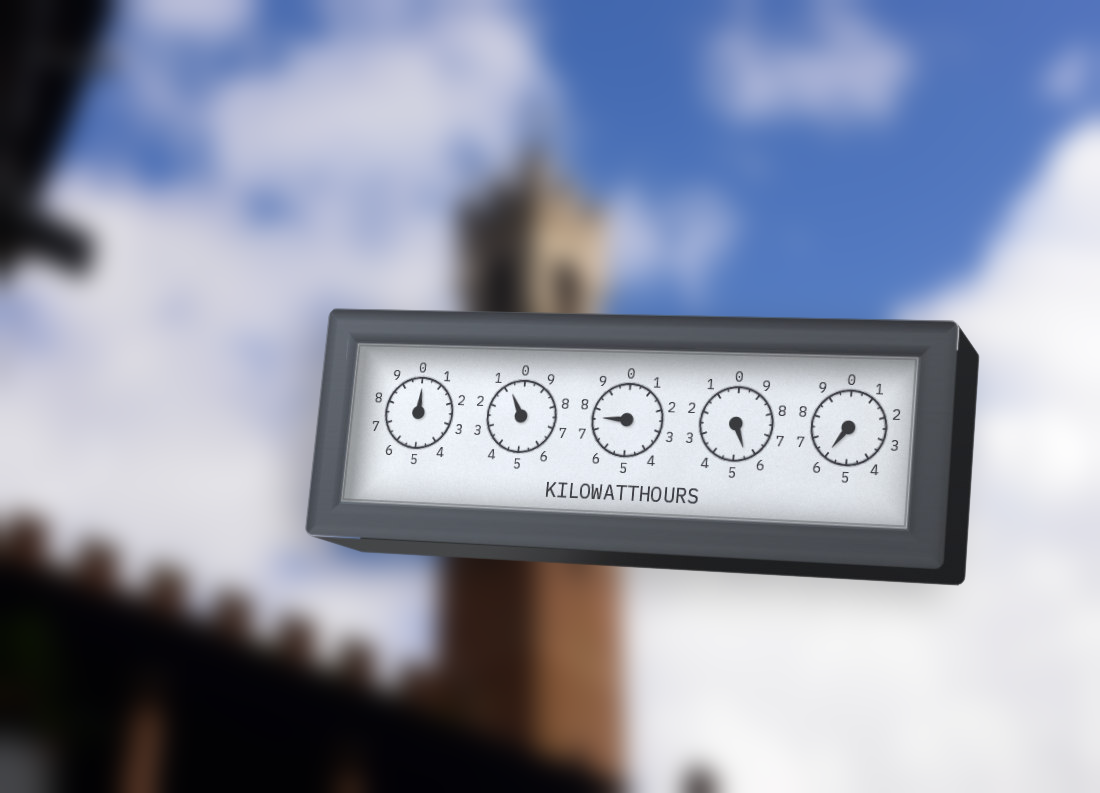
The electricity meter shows 756kWh
